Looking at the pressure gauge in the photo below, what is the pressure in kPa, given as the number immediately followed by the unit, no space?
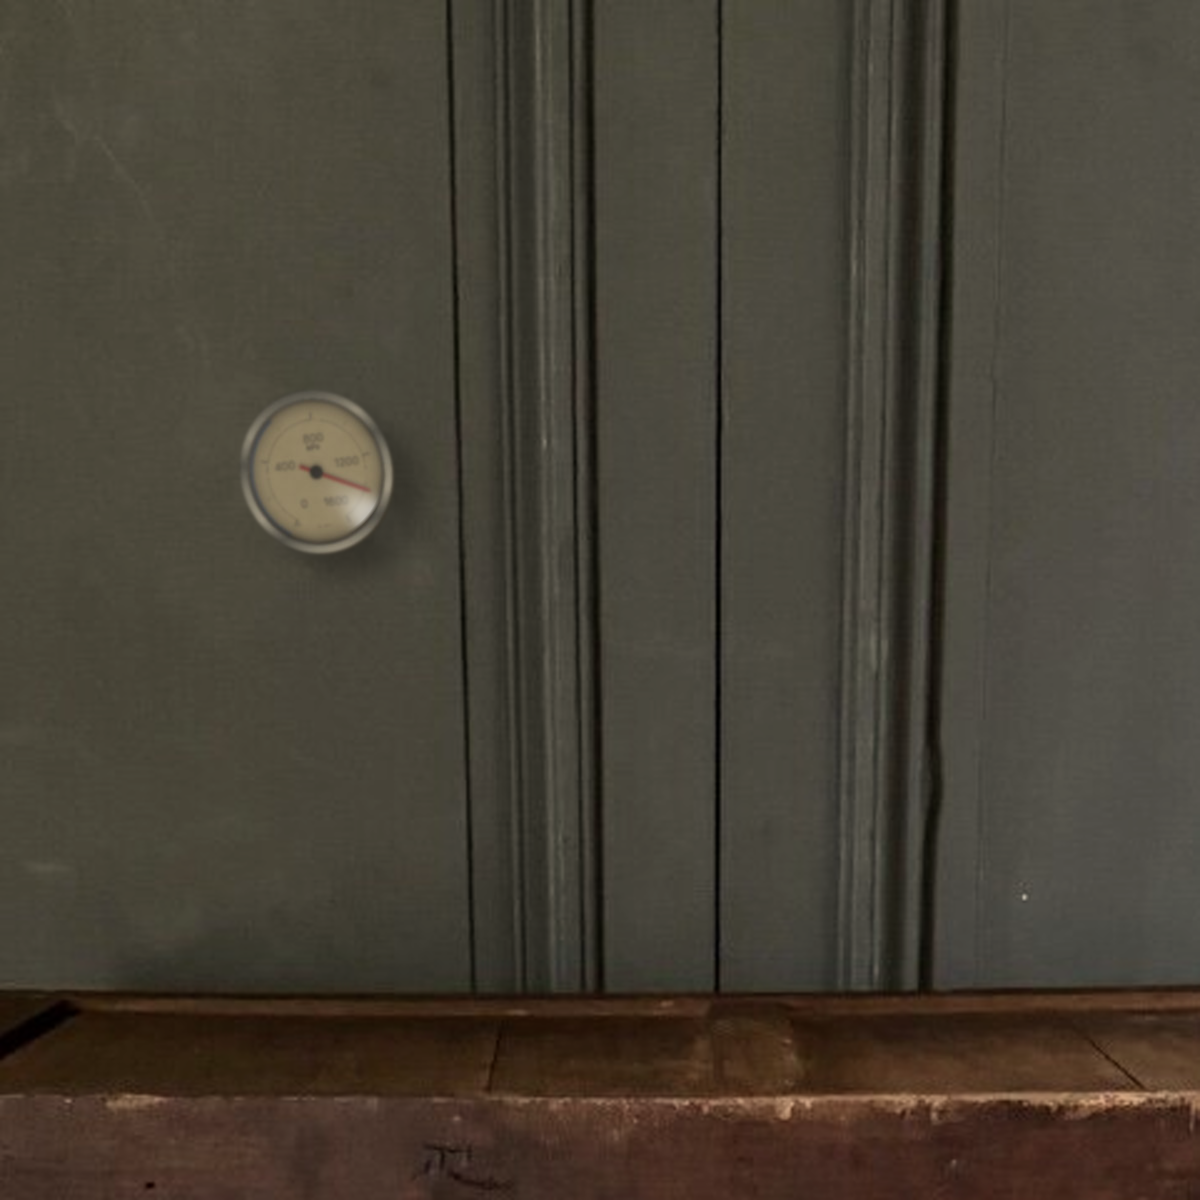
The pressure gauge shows 1400kPa
